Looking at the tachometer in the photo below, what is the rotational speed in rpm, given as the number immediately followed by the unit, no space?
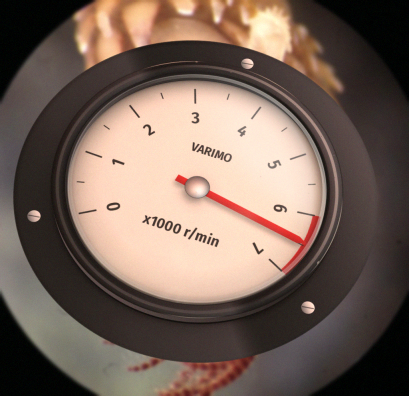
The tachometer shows 6500rpm
